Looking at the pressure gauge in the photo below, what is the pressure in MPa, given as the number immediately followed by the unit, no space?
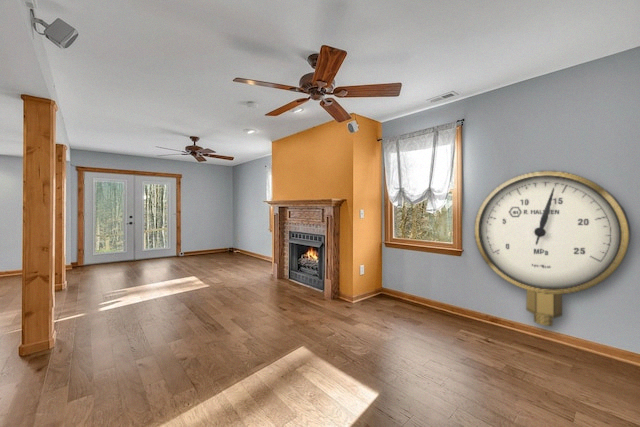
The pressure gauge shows 14MPa
